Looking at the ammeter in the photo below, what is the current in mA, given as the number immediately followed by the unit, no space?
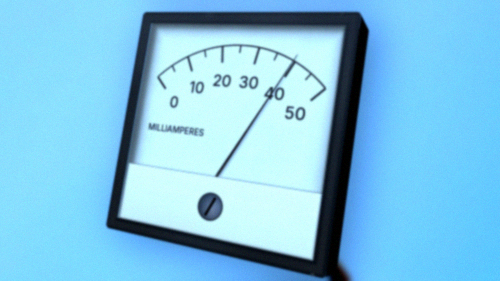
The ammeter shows 40mA
